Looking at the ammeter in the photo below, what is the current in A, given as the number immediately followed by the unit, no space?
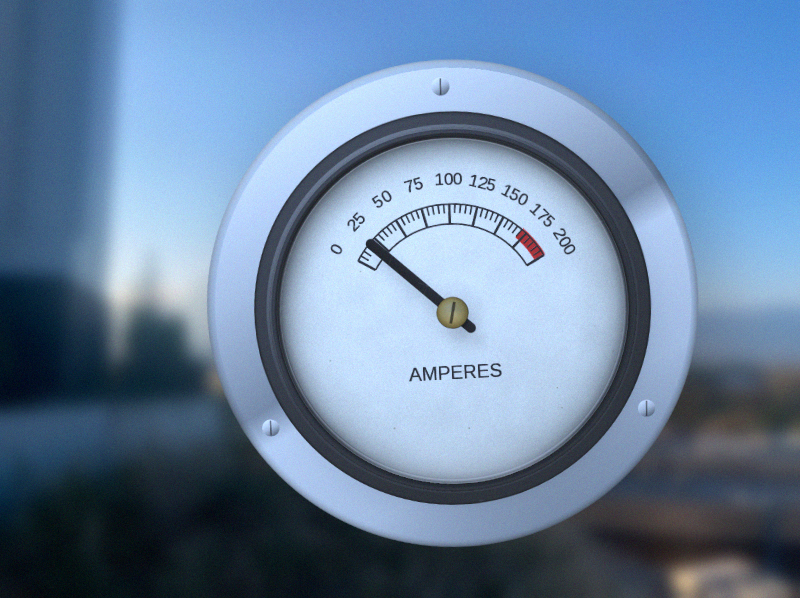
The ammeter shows 20A
